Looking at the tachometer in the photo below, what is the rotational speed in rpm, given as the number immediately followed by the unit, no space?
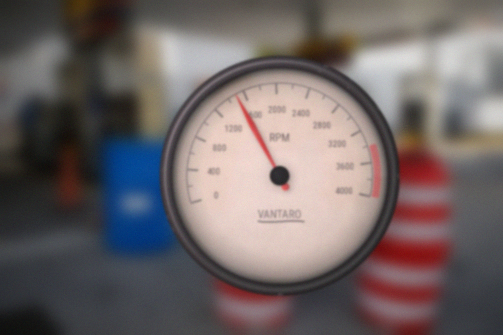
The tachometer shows 1500rpm
